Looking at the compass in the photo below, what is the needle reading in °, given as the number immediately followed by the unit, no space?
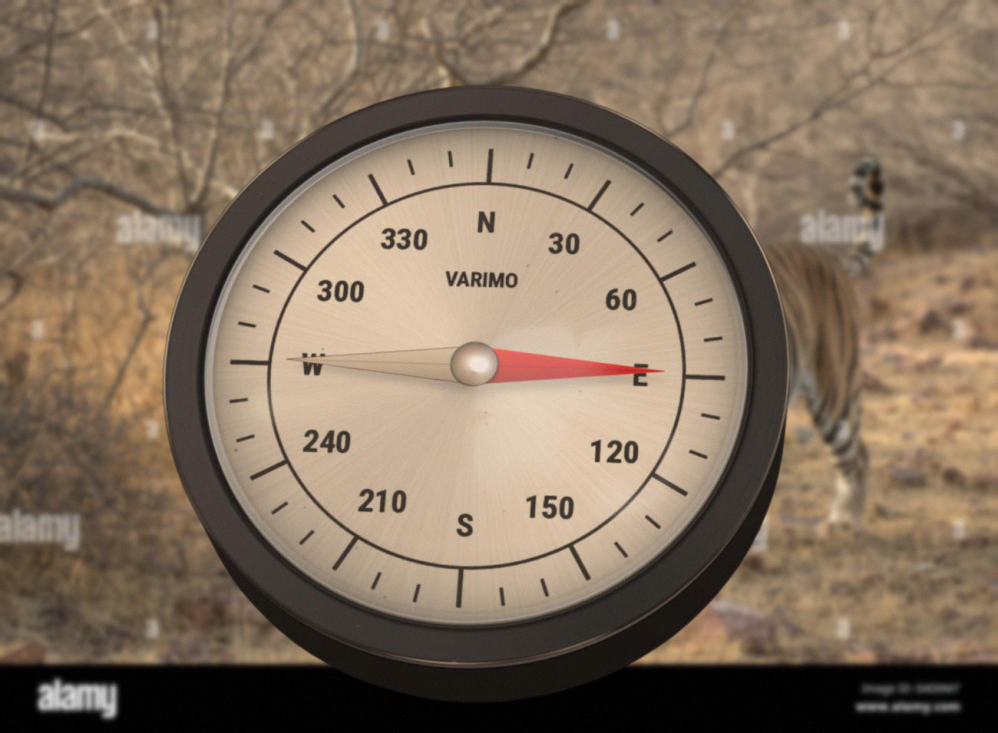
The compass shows 90°
